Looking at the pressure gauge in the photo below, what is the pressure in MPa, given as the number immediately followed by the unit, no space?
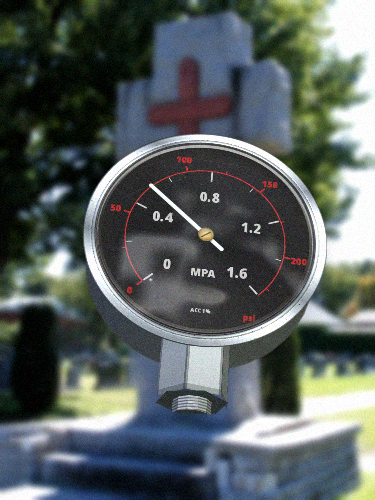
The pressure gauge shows 0.5MPa
